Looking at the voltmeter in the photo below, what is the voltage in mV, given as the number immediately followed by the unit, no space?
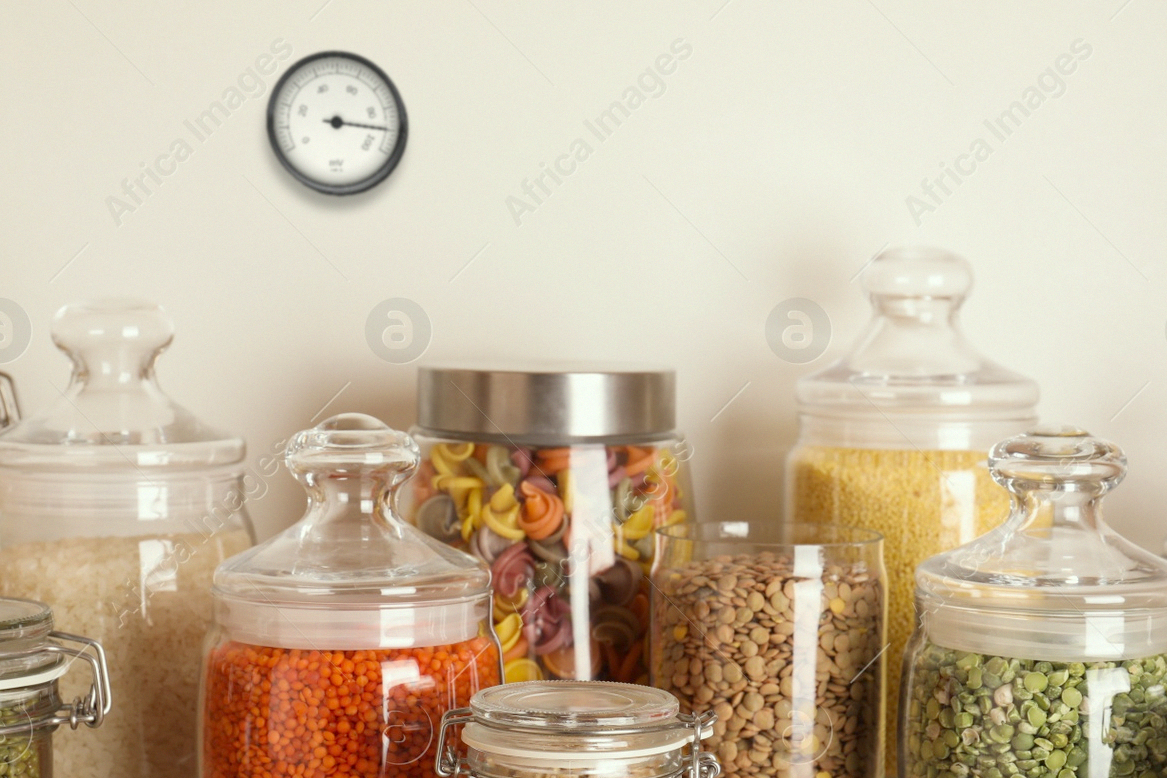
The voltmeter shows 90mV
